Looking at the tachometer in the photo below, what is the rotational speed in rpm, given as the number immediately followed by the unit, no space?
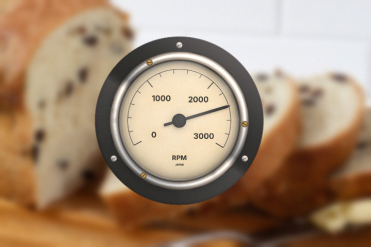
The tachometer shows 2400rpm
